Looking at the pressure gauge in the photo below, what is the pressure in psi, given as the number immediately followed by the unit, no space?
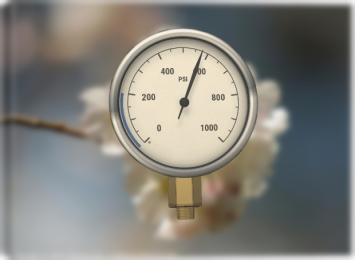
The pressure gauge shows 575psi
